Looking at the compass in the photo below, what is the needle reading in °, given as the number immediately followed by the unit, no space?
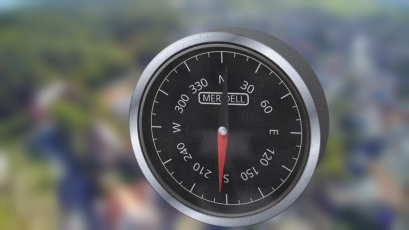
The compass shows 185°
